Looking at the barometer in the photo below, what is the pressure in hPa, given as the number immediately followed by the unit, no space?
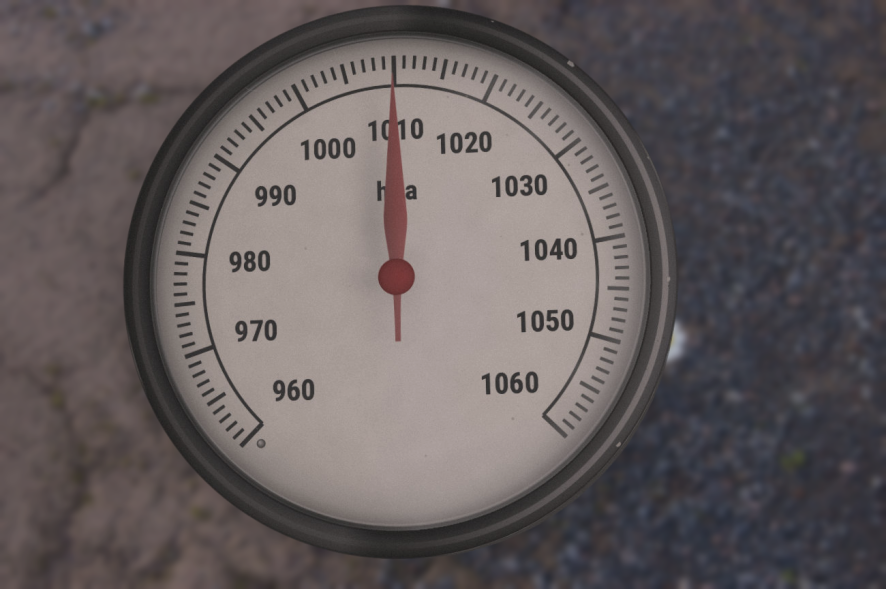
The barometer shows 1010hPa
